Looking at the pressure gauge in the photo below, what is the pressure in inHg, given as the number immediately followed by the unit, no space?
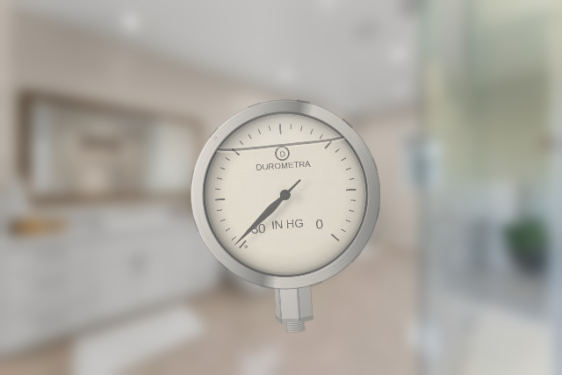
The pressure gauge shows -29.5inHg
